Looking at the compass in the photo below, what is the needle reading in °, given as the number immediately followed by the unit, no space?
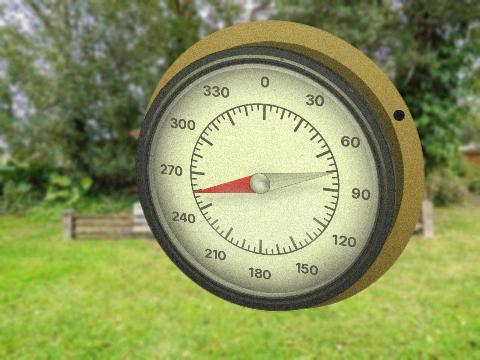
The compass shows 255°
